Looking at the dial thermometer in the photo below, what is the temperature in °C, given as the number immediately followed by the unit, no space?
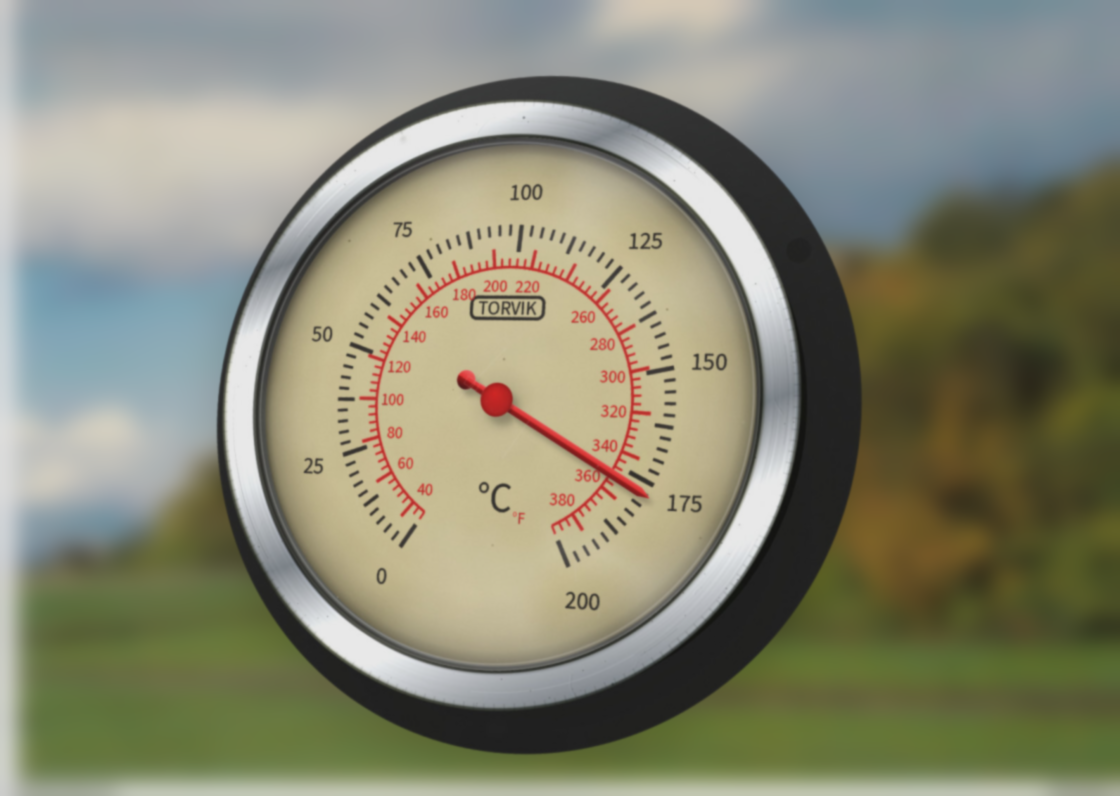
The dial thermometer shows 177.5°C
